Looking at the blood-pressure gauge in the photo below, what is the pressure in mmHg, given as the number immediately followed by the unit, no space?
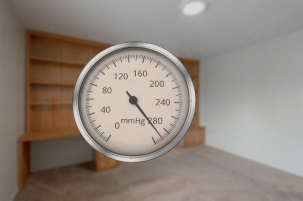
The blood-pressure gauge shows 290mmHg
